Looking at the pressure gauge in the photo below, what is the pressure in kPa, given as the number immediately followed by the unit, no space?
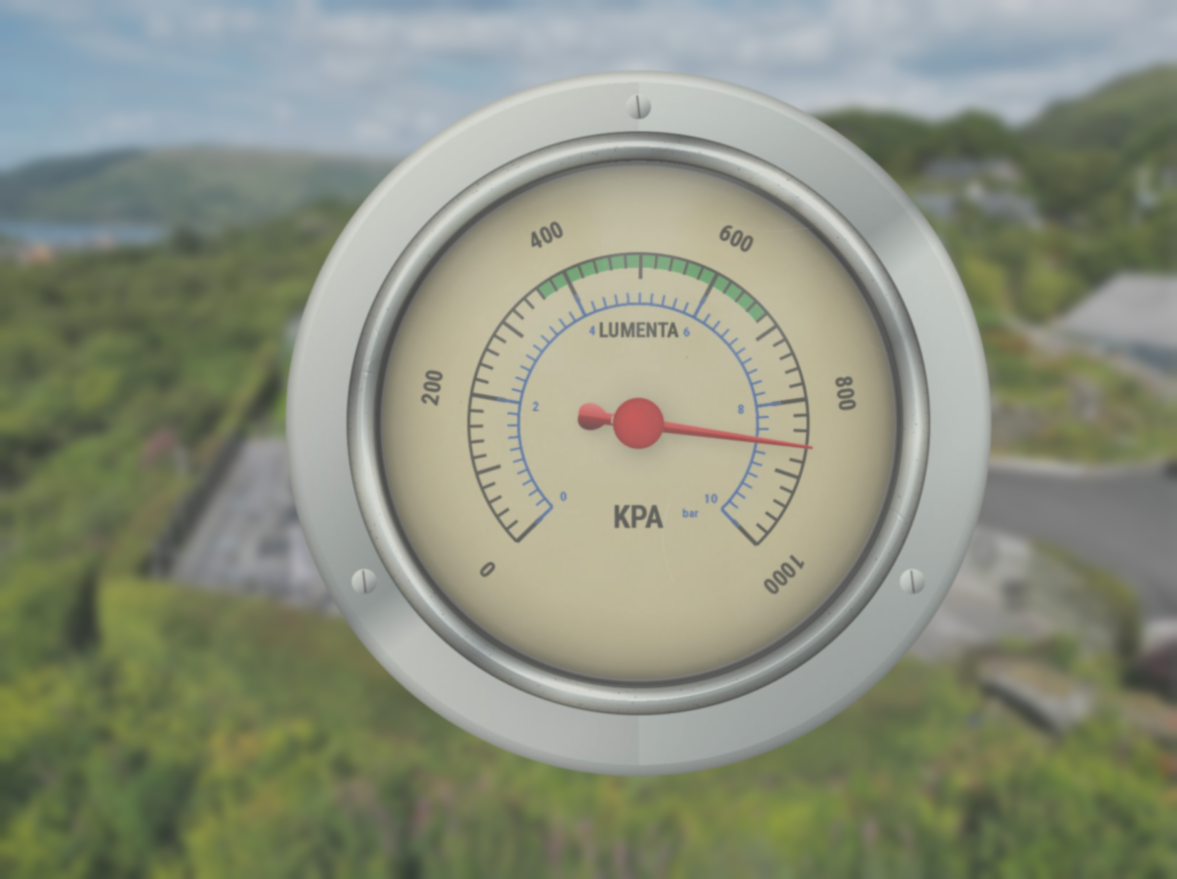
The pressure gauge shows 860kPa
